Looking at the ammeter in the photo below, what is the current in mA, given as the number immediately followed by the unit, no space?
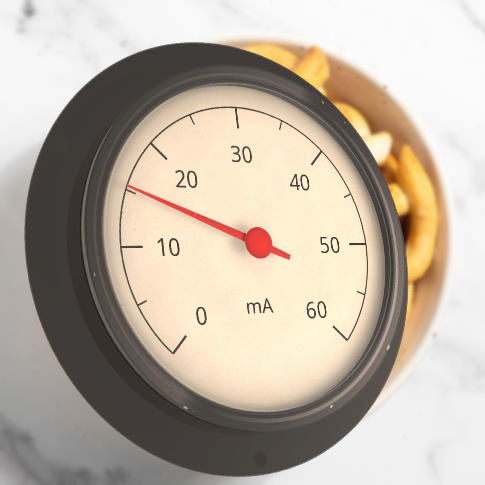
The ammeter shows 15mA
